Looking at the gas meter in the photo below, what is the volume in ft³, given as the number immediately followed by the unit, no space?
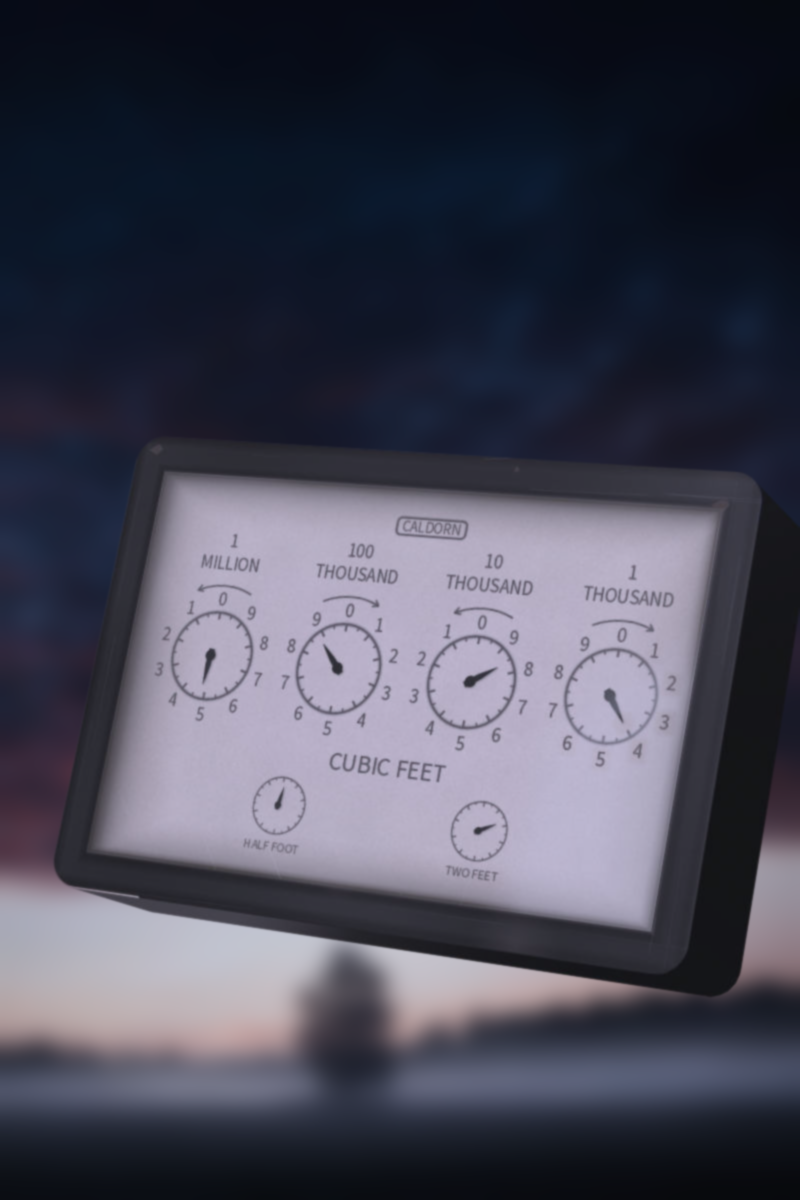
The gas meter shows 488400ft³
